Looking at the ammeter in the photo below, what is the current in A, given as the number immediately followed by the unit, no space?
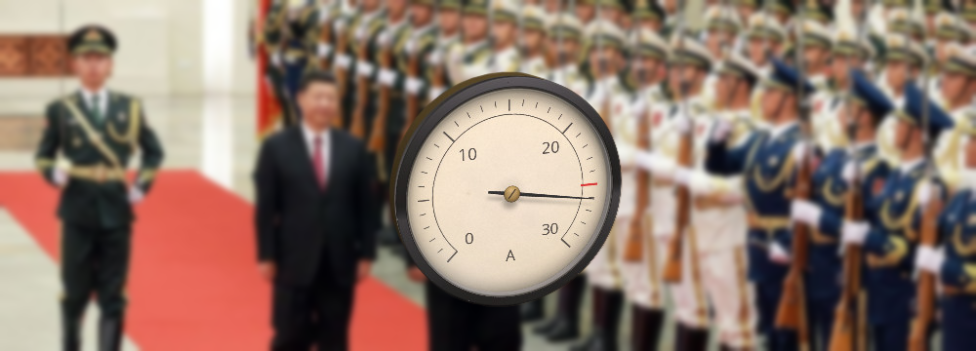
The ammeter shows 26A
